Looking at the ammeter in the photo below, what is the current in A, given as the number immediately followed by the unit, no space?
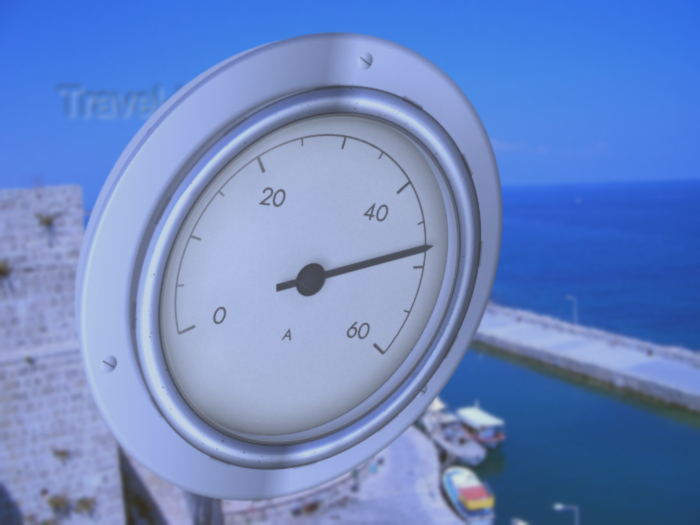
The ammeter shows 47.5A
